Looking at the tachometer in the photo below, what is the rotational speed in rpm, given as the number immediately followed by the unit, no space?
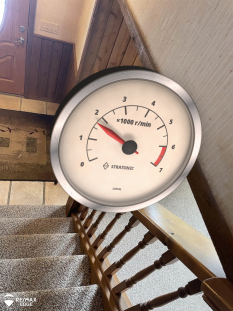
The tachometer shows 1750rpm
